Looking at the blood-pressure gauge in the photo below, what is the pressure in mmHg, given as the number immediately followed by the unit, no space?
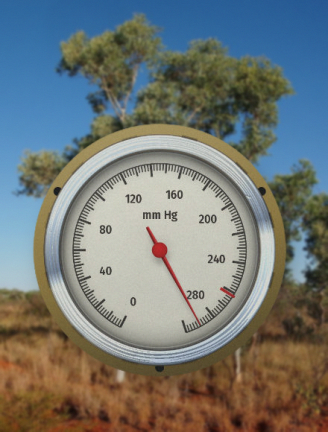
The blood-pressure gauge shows 290mmHg
